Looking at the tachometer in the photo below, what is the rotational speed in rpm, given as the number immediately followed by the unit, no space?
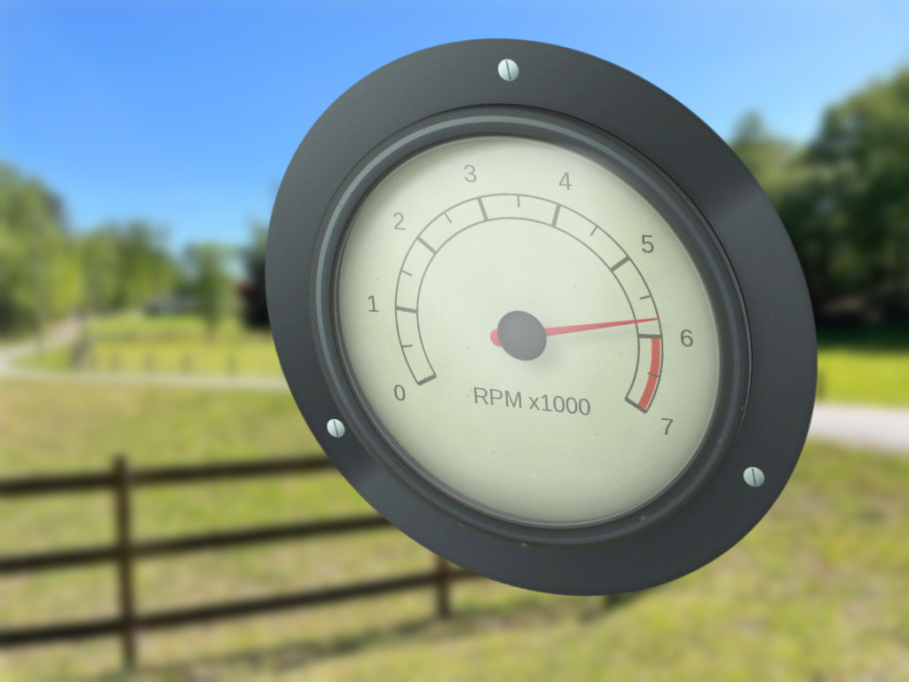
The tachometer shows 5750rpm
